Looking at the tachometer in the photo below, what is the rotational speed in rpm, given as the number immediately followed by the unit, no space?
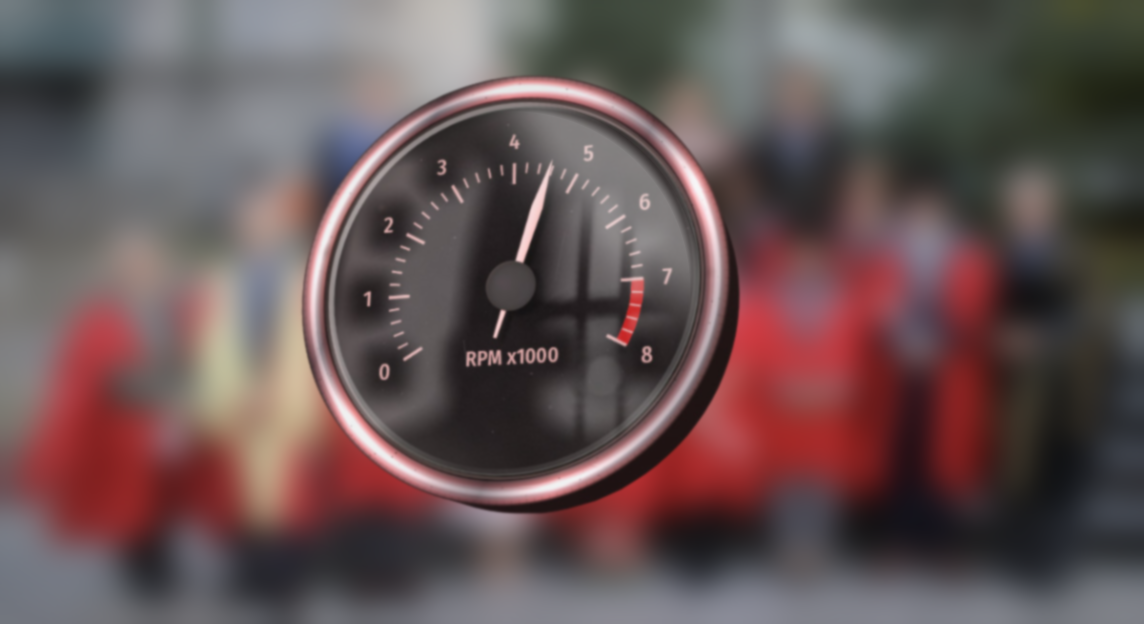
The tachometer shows 4600rpm
